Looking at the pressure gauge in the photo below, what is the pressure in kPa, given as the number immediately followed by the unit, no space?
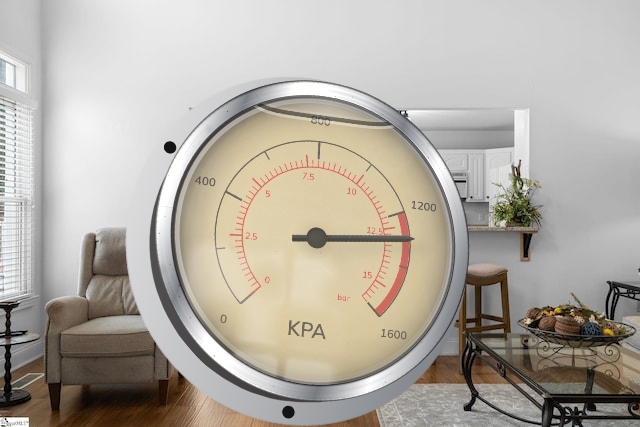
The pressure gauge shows 1300kPa
